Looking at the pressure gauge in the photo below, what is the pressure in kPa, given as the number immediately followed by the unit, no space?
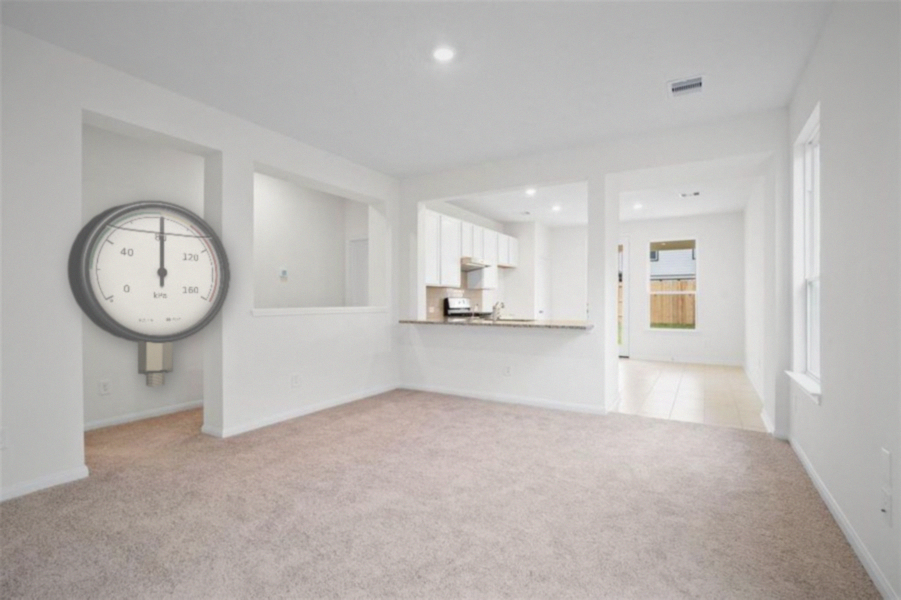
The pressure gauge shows 80kPa
